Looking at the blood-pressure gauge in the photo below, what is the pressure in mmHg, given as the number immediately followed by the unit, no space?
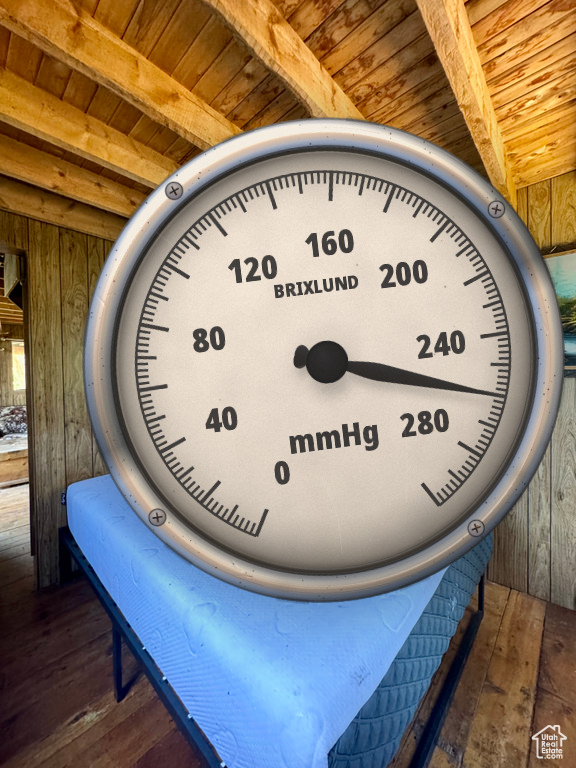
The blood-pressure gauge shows 260mmHg
